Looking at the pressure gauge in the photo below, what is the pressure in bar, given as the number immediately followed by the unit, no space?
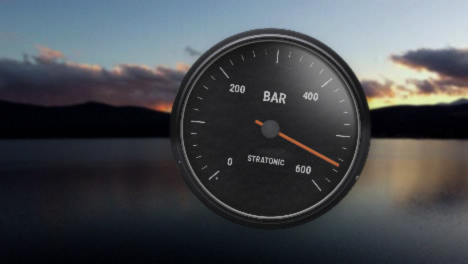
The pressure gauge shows 550bar
